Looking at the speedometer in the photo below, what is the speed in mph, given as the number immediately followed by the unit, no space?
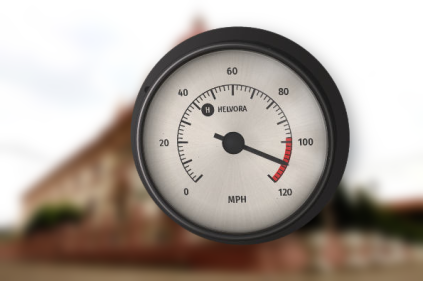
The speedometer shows 110mph
